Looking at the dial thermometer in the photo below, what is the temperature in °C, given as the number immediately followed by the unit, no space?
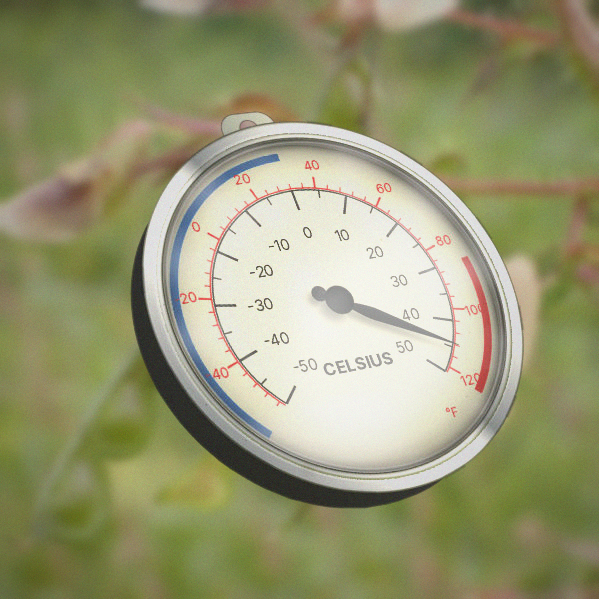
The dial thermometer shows 45°C
